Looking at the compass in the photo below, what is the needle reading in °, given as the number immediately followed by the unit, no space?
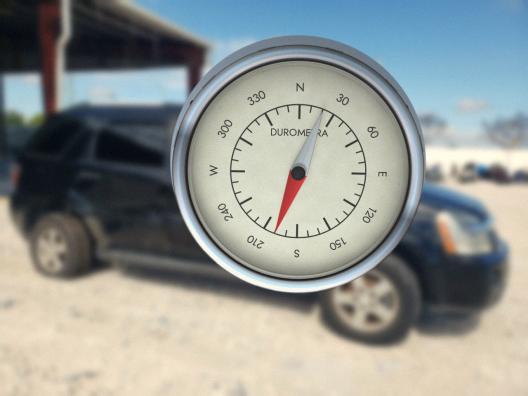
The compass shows 200°
